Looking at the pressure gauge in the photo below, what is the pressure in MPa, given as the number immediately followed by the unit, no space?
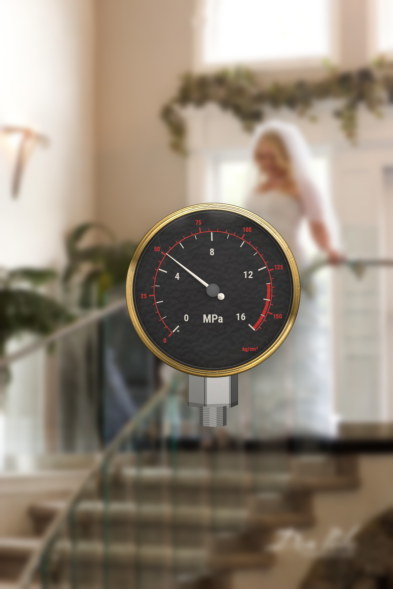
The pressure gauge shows 5MPa
